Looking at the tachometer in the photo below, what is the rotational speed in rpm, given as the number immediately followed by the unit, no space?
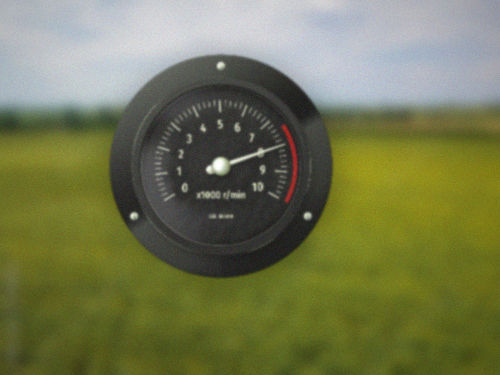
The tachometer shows 8000rpm
